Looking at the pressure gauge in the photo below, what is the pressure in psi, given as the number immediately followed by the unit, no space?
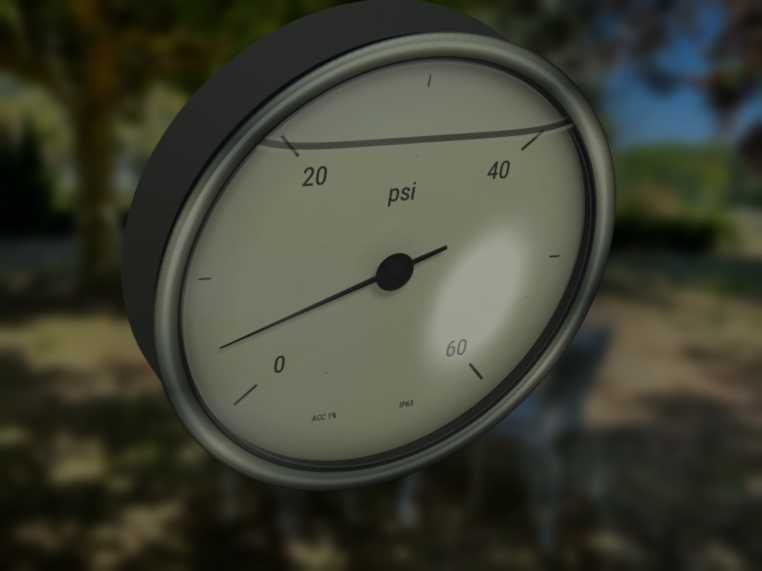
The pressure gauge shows 5psi
